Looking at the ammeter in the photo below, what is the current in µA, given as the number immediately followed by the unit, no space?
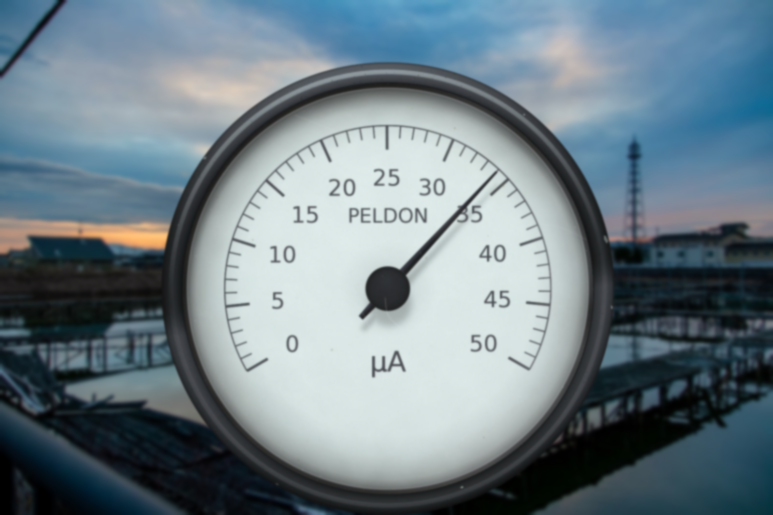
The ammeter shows 34µA
